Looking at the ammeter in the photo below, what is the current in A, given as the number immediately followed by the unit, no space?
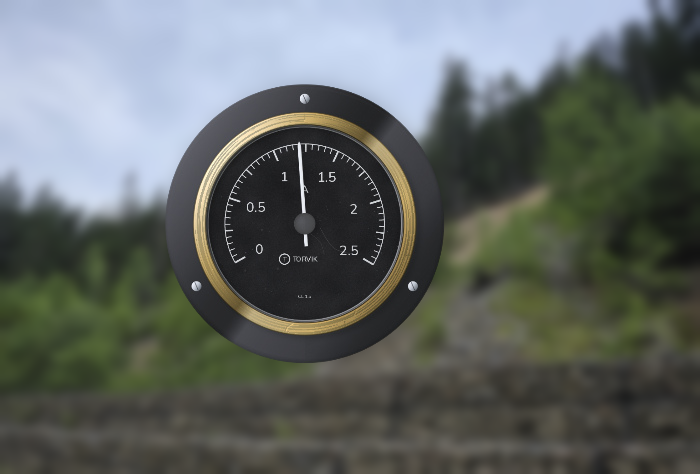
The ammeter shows 1.2A
